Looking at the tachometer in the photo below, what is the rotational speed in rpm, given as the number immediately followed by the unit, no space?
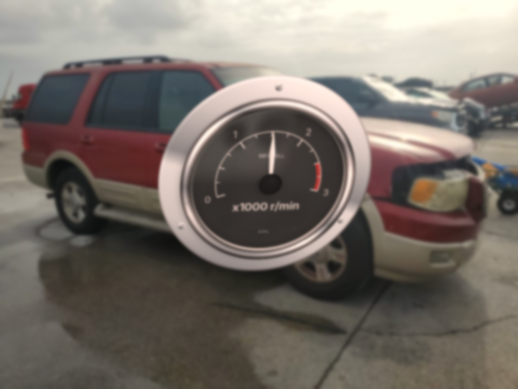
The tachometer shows 1500rpm
